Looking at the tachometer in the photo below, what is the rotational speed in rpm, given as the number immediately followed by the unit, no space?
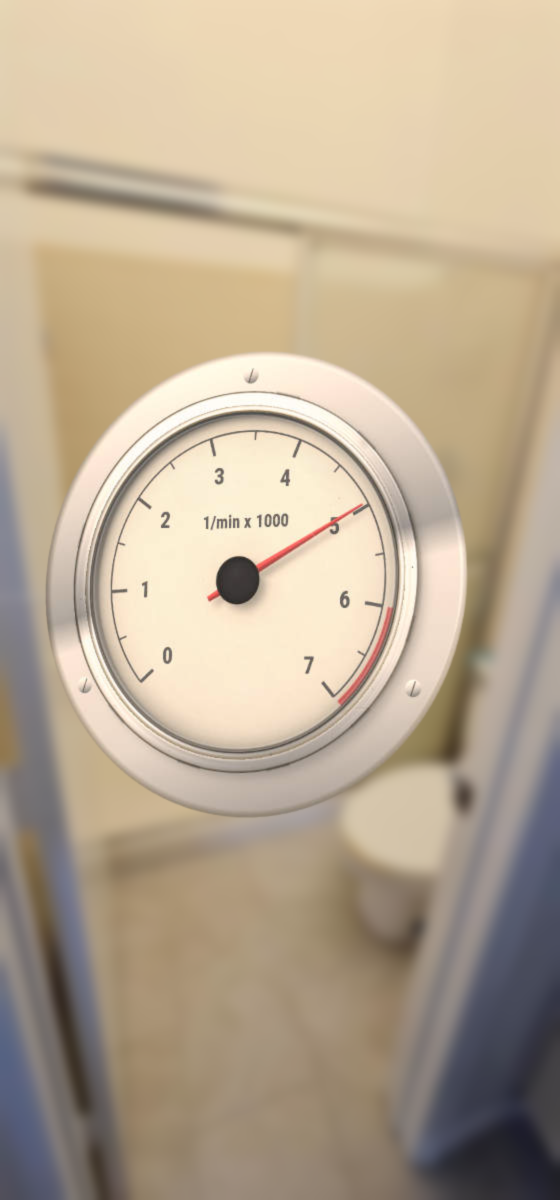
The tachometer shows 5000rpm
